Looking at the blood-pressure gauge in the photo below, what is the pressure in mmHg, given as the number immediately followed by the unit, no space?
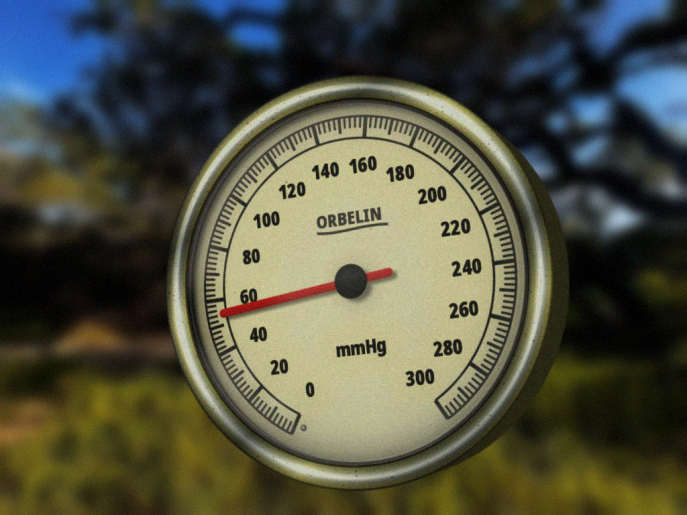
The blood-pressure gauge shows 54mmHg
